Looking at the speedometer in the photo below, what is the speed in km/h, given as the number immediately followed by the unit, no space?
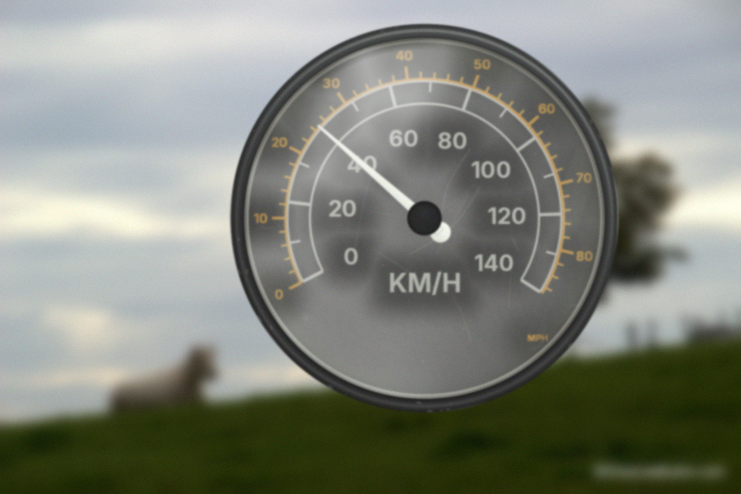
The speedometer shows 40km/h
